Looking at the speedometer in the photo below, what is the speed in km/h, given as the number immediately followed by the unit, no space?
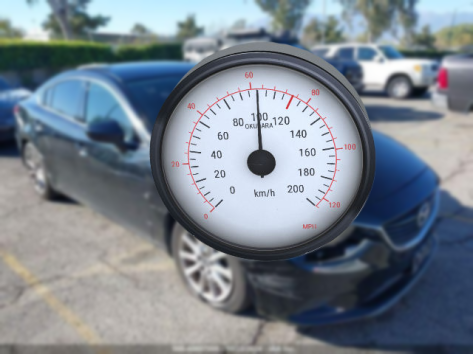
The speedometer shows 100km/h
